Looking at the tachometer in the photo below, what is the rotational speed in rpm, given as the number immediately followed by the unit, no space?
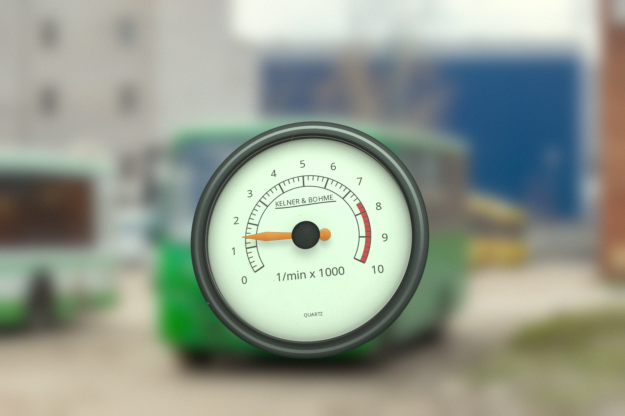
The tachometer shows 1400rpm
